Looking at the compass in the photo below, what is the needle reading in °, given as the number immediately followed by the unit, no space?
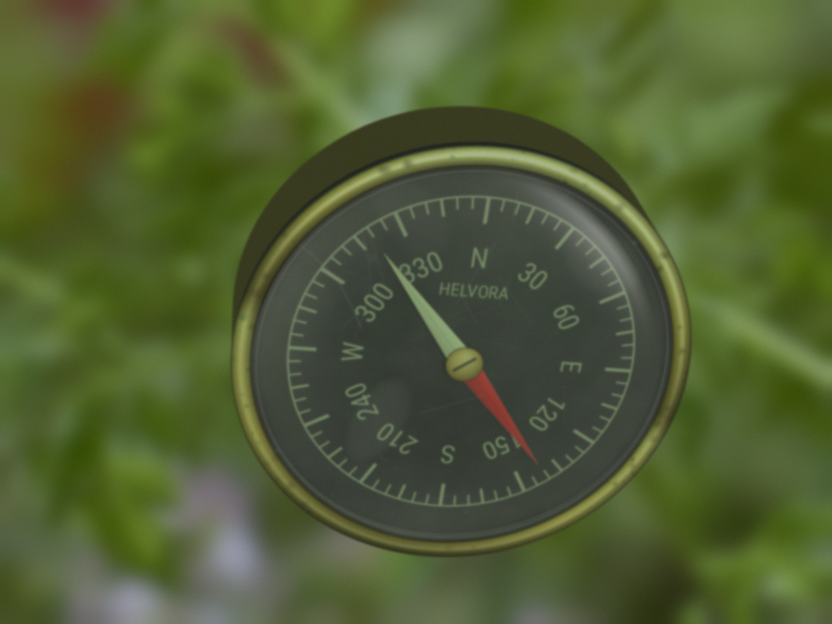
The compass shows 140°
